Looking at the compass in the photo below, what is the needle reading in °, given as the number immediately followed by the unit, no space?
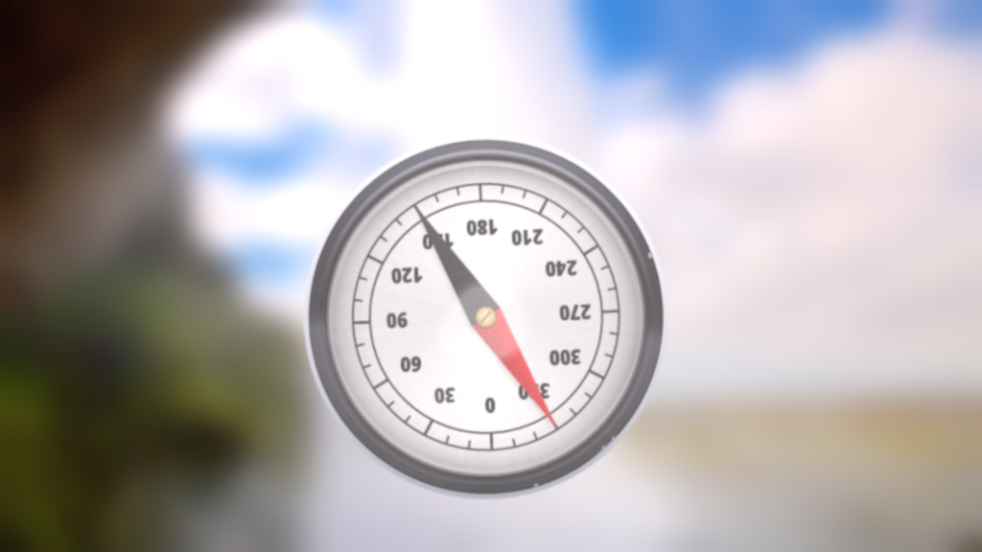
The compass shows 330°
